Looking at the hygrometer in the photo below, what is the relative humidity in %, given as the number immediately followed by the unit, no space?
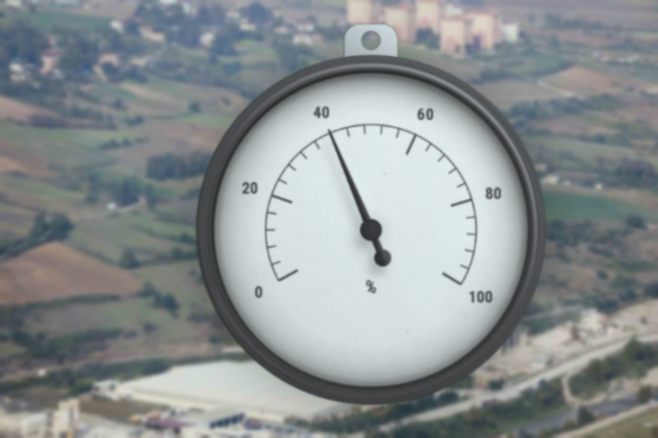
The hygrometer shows 40%
